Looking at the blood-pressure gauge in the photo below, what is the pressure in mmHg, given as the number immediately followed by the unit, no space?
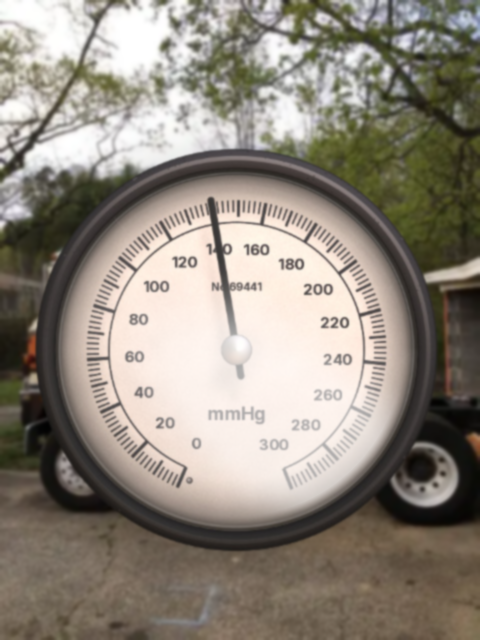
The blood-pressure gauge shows 140mmHg
